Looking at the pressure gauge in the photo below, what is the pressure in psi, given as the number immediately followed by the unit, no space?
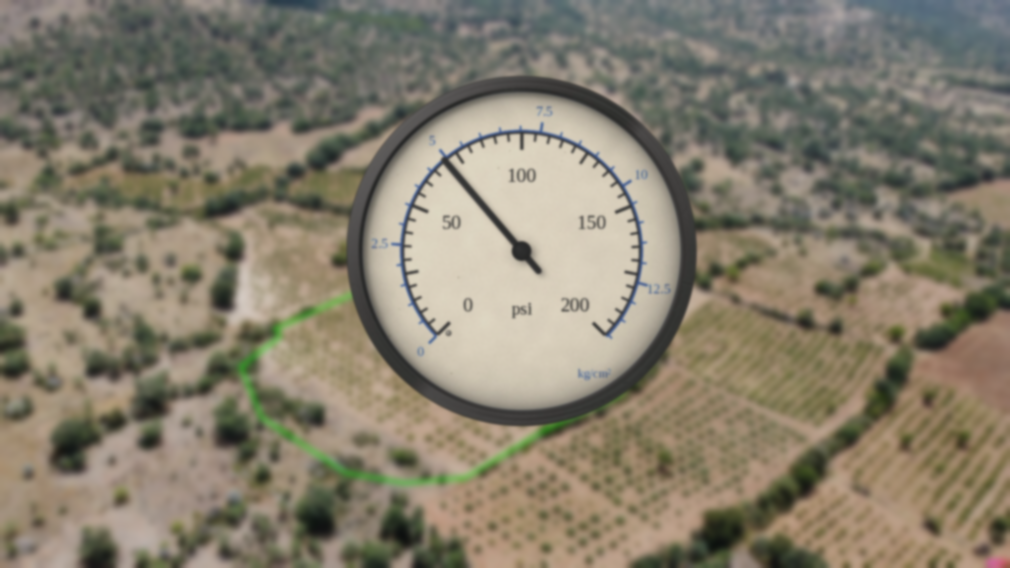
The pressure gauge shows 70psi
